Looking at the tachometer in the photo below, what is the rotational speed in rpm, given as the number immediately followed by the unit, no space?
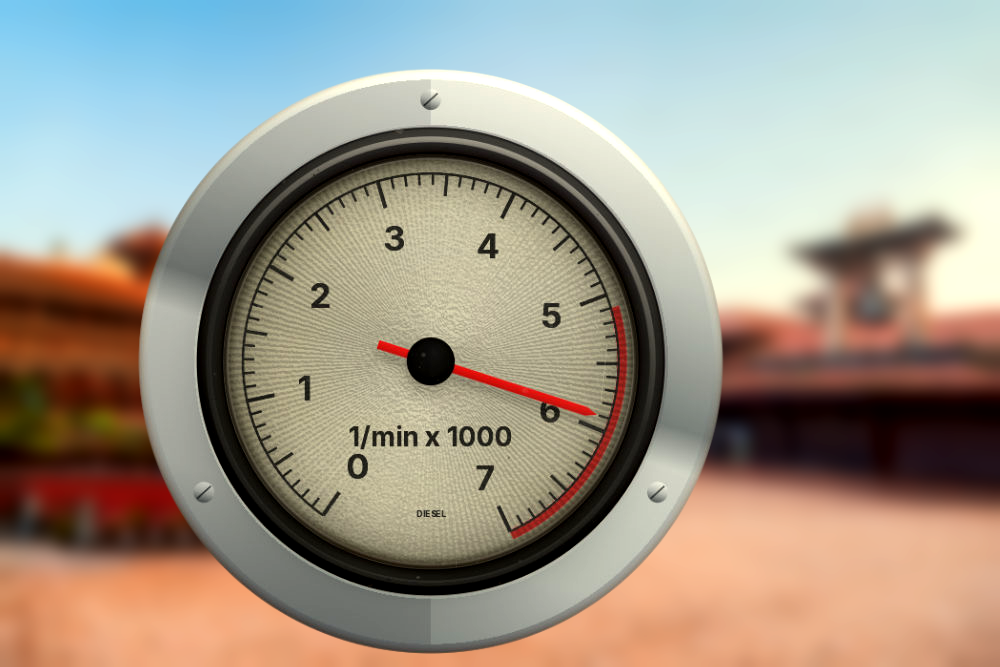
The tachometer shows 5900rpm
